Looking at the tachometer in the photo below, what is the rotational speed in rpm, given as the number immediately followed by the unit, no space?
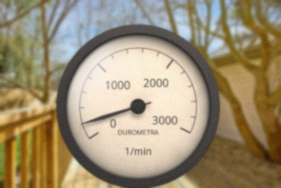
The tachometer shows 200rpm
